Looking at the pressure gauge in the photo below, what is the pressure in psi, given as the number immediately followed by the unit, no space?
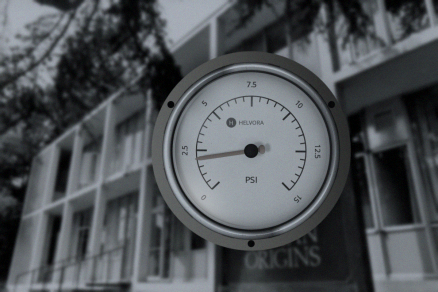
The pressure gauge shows 2psi
